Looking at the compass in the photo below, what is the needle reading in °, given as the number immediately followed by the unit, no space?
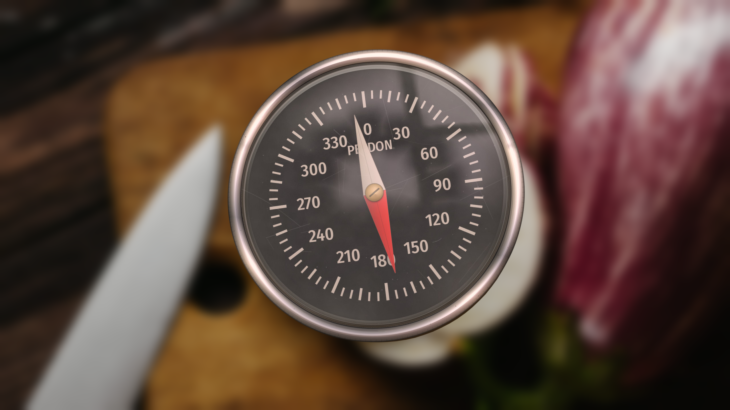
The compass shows 172.5°
